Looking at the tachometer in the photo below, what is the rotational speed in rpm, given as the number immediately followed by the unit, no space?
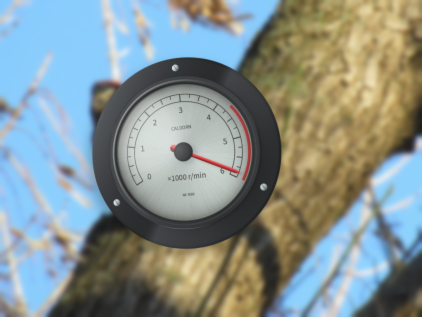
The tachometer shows 5875rpm
